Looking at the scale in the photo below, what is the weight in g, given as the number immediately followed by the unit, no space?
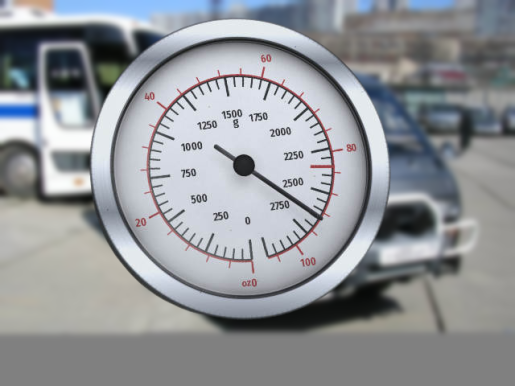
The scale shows 2650g
